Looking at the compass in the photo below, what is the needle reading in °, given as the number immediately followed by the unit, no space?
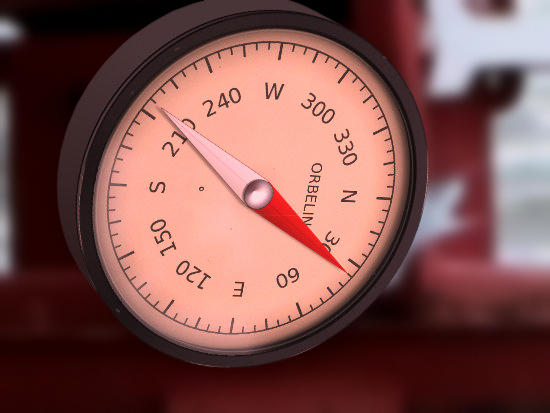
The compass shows 35°
